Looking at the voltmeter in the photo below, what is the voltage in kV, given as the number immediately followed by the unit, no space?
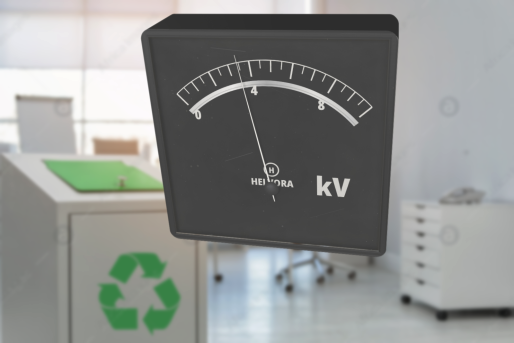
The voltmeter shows 3.5kV
